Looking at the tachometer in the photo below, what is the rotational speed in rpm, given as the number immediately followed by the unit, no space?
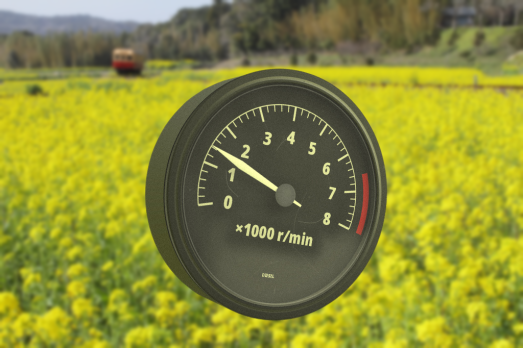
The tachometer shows 1400rpm
